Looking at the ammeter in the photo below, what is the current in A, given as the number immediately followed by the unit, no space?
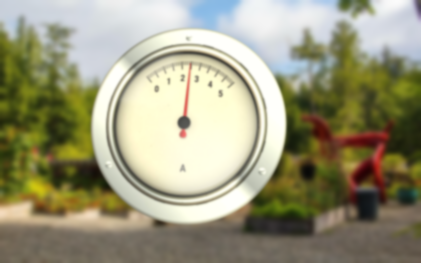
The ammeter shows 2.5A
